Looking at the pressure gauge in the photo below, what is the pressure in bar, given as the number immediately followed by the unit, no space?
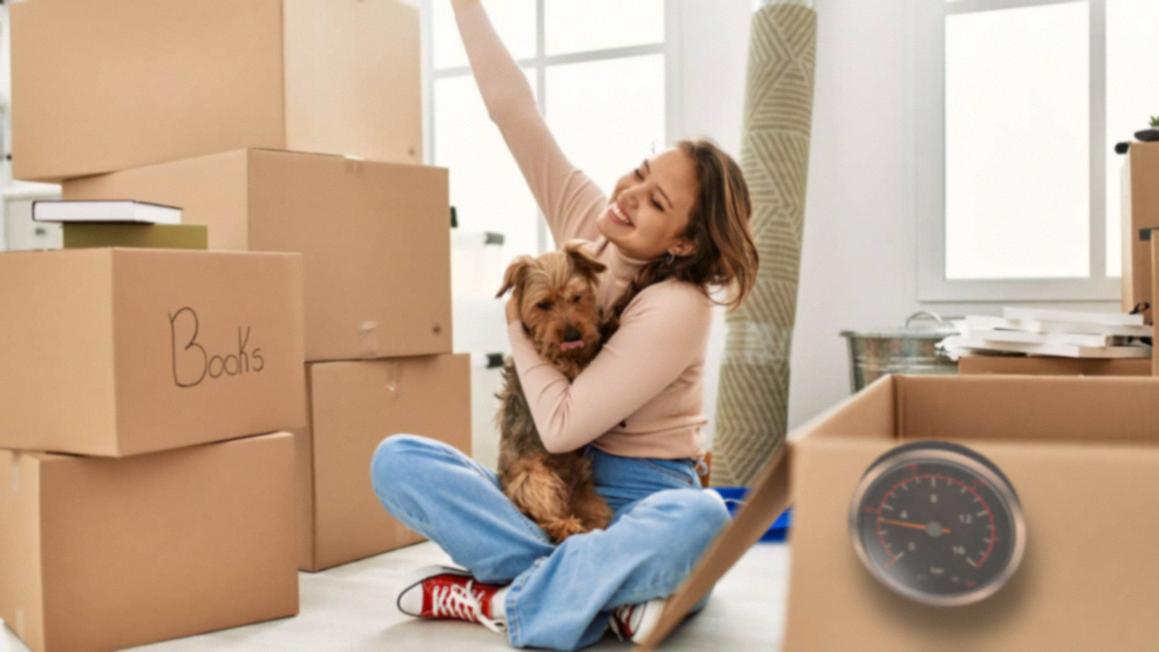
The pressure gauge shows 3bar
